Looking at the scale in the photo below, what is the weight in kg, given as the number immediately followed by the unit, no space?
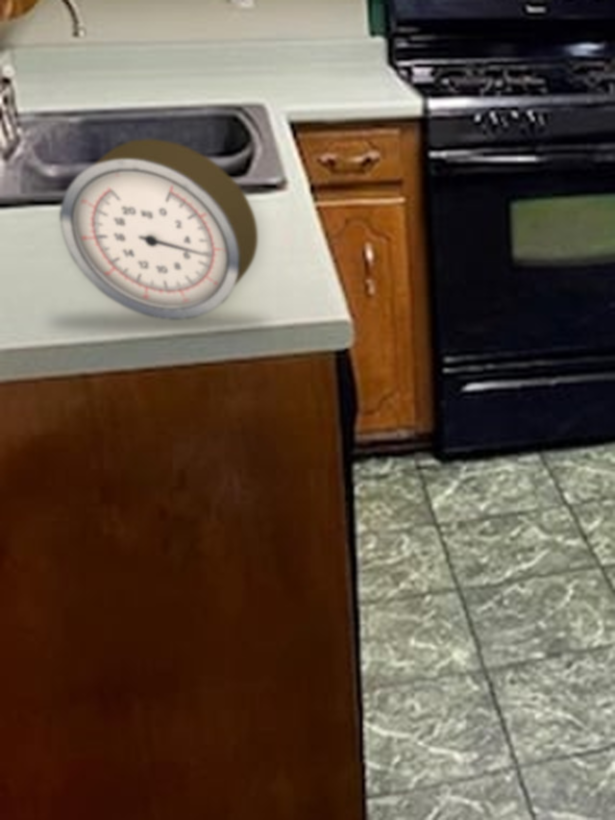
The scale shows 5kg
